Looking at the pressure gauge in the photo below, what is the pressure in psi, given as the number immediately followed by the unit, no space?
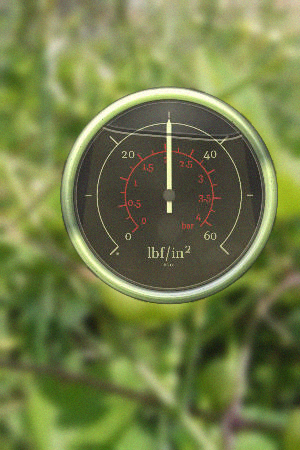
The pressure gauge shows 30psi
